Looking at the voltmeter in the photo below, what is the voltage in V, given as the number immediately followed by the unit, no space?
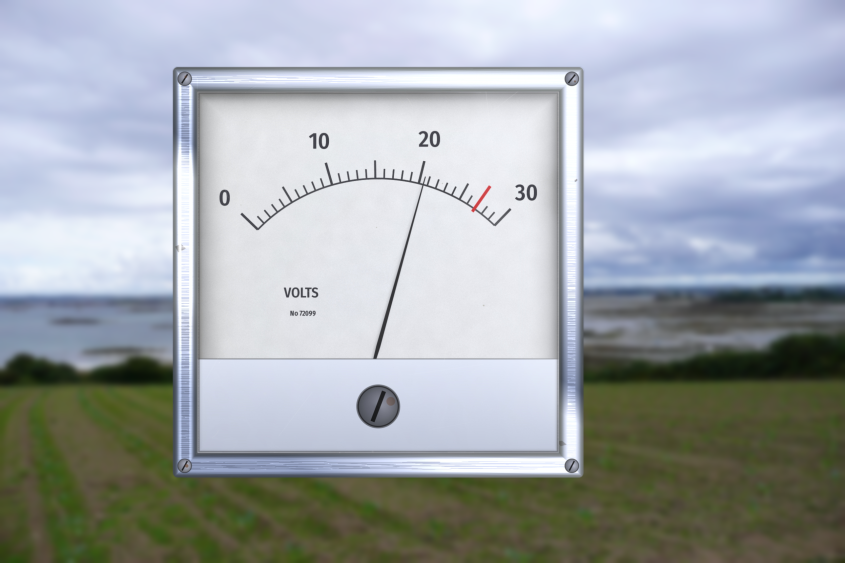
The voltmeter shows 20.5V
